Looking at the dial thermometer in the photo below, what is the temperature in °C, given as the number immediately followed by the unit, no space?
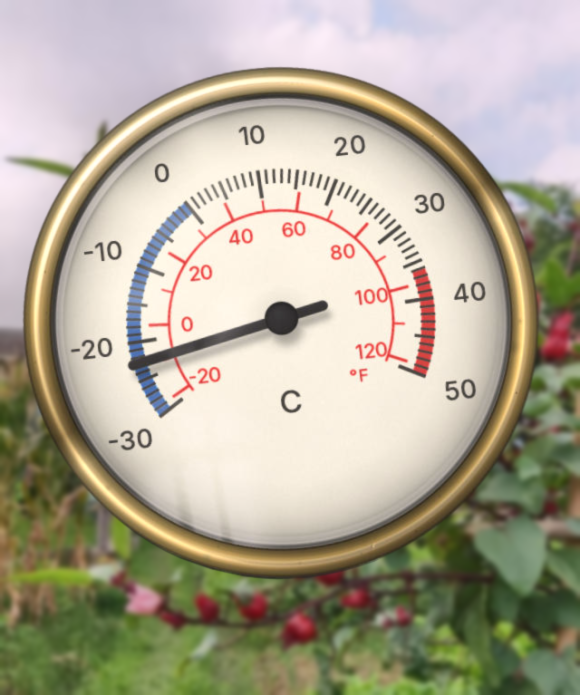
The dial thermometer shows -23°C
